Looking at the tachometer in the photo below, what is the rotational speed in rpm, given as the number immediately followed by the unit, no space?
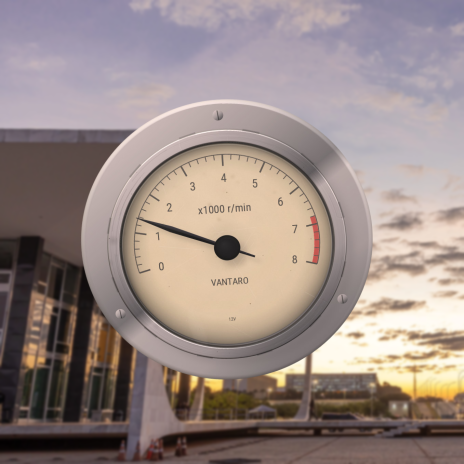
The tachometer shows 1400rpm
